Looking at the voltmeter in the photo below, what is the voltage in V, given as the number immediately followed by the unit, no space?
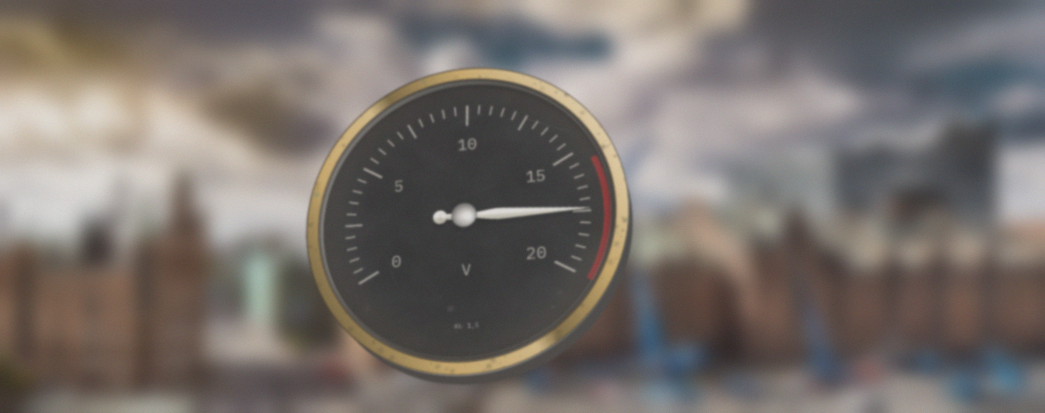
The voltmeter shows 17.5V
